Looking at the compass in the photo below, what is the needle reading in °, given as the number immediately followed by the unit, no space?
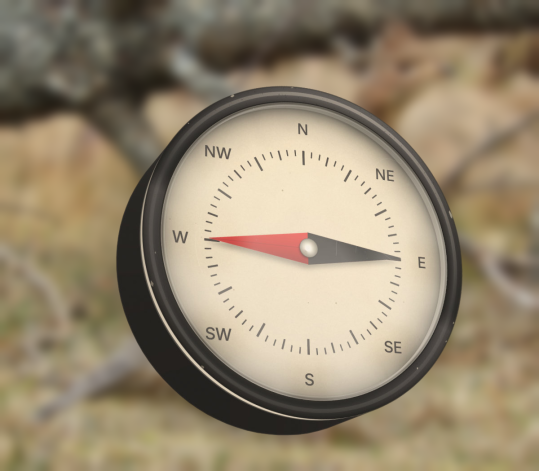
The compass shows 270°
